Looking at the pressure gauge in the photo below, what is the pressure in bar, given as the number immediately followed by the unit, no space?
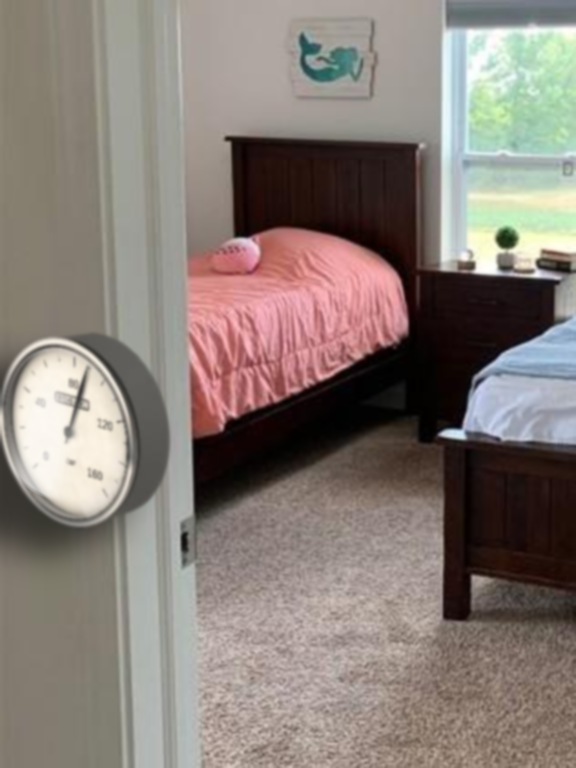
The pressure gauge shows 90bar
